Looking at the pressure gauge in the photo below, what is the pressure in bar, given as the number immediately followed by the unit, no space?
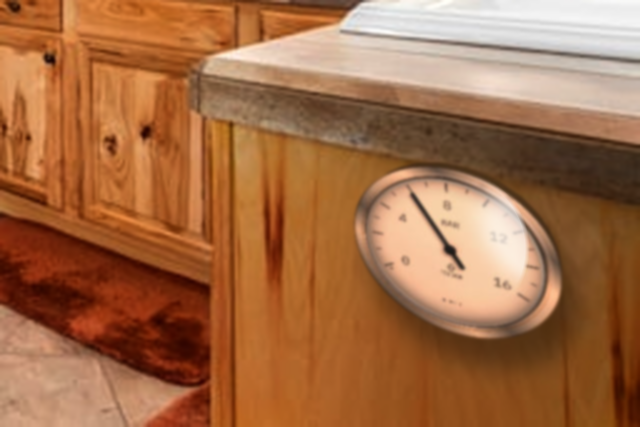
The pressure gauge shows 6bar
